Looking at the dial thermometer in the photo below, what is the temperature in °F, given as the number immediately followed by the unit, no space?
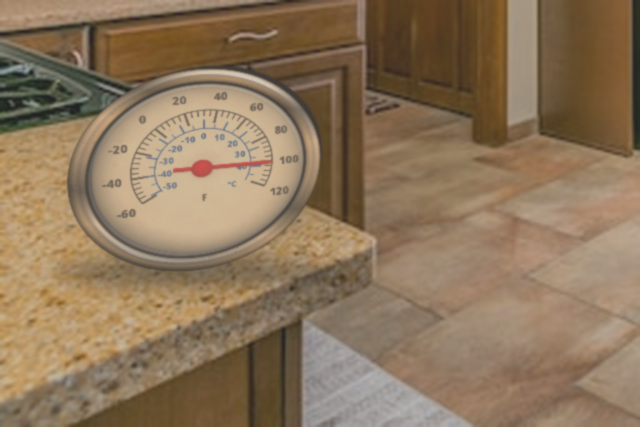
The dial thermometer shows 100°F
